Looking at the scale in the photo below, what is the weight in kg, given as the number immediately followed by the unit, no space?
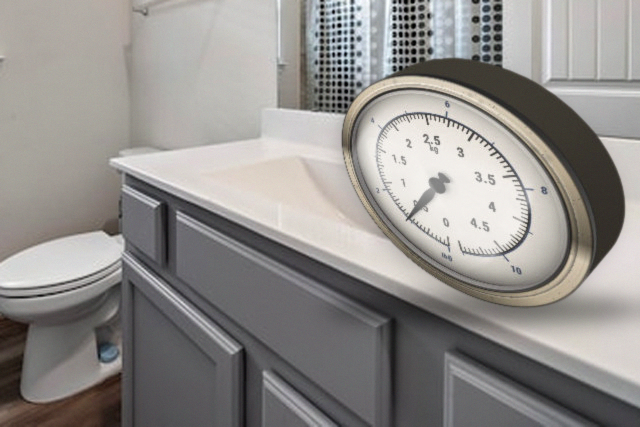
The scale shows 0.5kg
